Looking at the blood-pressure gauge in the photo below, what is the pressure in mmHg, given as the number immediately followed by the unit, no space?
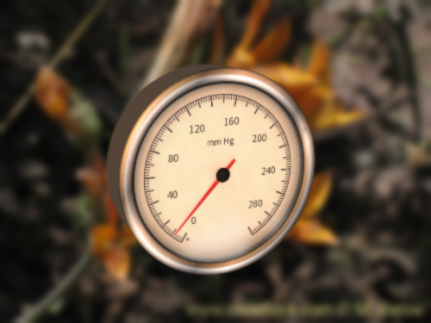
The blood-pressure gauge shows 10mmHg
